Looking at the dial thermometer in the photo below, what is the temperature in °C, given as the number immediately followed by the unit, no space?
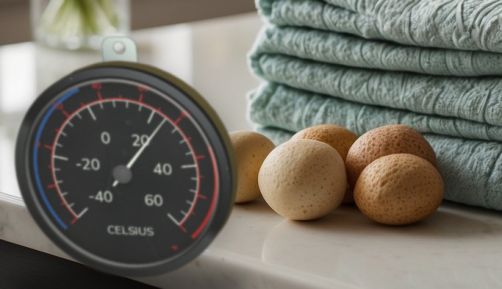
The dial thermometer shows 24°C
